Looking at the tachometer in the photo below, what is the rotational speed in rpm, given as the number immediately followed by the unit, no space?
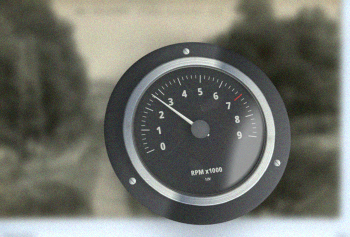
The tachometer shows 2600rpm
